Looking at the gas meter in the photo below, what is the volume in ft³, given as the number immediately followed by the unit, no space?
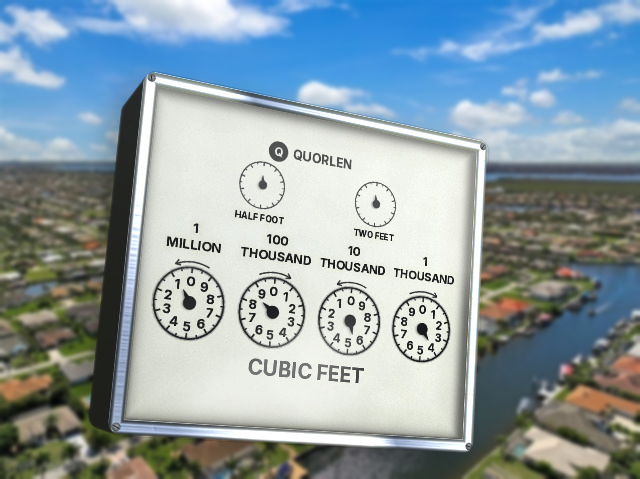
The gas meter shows 85400ft³
